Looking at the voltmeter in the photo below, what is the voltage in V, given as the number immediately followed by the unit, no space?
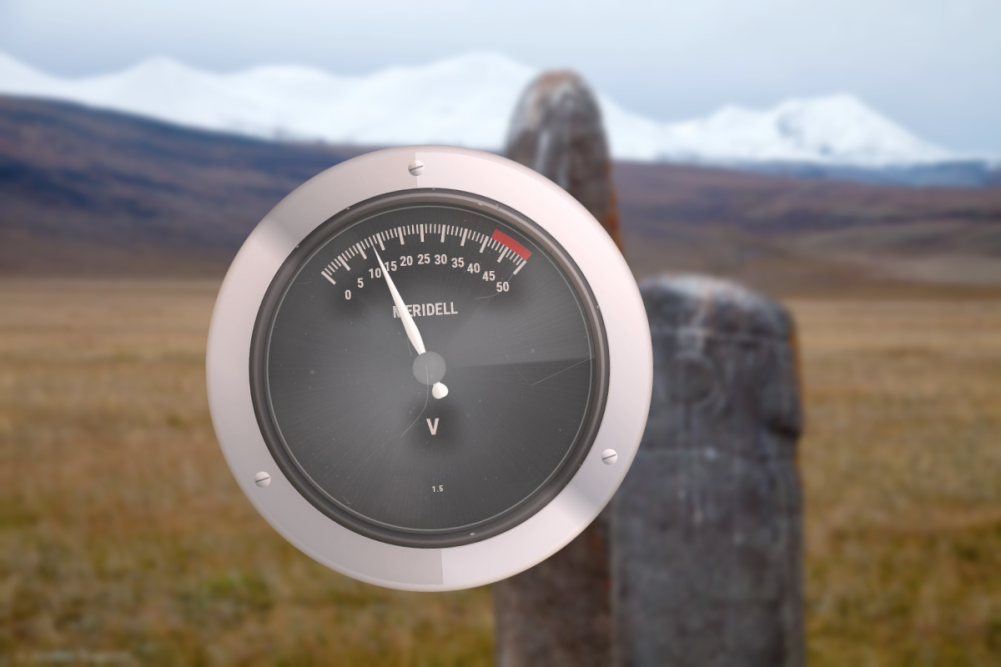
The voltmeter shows 13V
